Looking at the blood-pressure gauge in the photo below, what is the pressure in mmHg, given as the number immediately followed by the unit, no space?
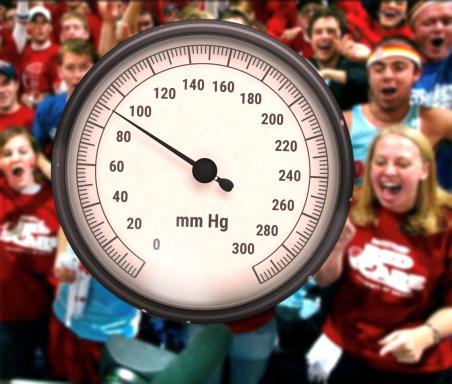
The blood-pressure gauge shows 90mmHg
